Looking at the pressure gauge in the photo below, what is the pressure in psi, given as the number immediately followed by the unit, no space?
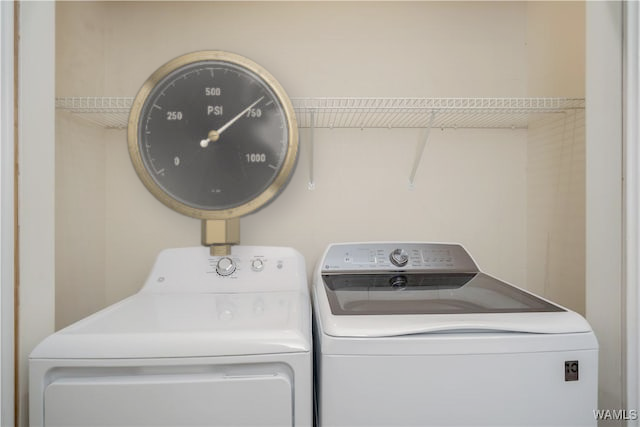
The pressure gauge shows 725psi
